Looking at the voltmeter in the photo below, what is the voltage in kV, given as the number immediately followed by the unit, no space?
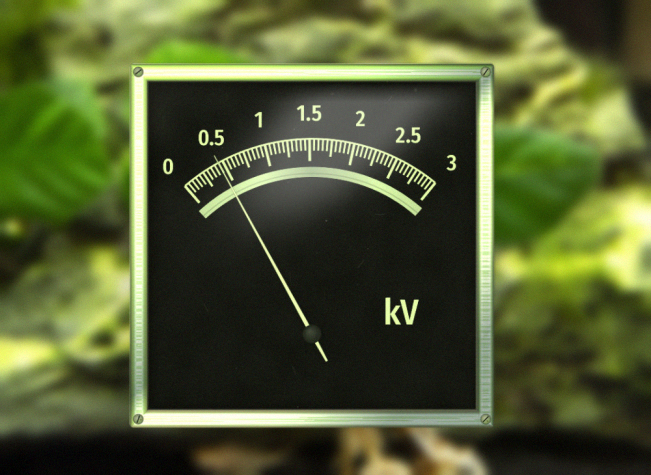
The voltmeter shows 0.45kV
